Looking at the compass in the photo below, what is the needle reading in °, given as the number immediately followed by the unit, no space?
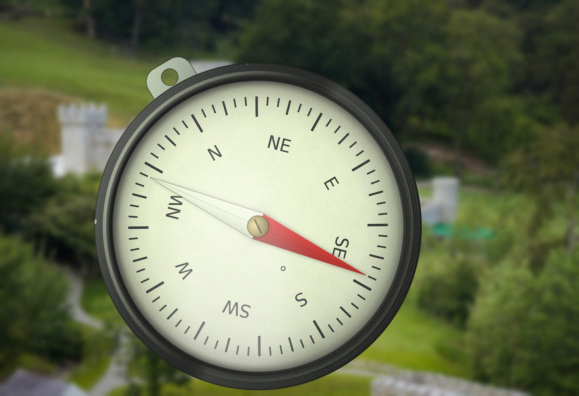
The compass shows 145°
